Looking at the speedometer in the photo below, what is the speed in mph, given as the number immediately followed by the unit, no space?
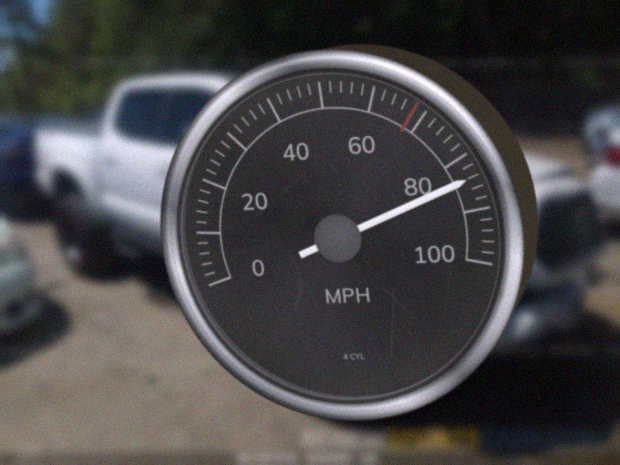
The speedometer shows 84mph
